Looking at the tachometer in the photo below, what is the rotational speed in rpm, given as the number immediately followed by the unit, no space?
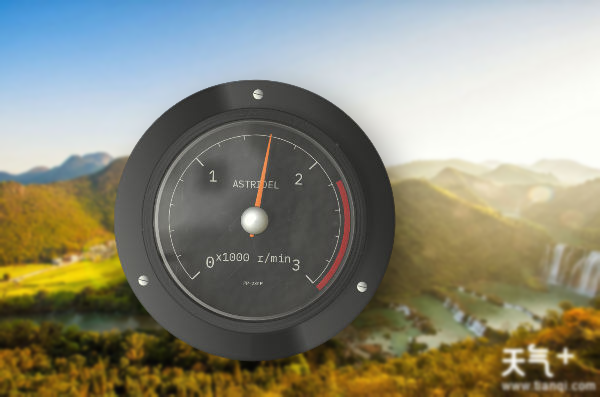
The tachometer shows 1600rpm
